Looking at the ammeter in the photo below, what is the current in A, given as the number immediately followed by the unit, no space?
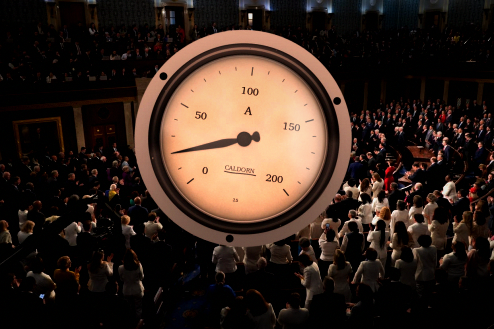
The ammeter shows 20A
